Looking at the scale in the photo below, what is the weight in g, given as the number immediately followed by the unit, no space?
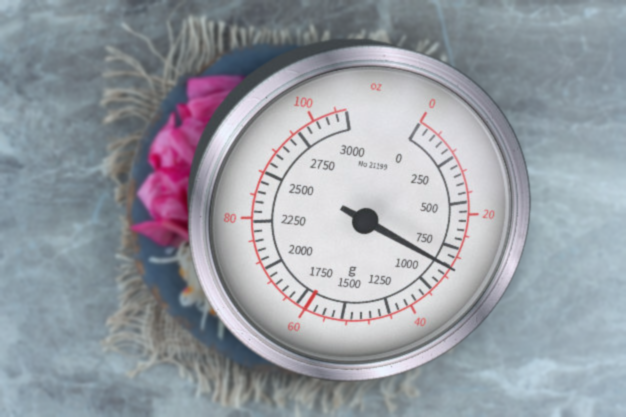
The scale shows 850g
